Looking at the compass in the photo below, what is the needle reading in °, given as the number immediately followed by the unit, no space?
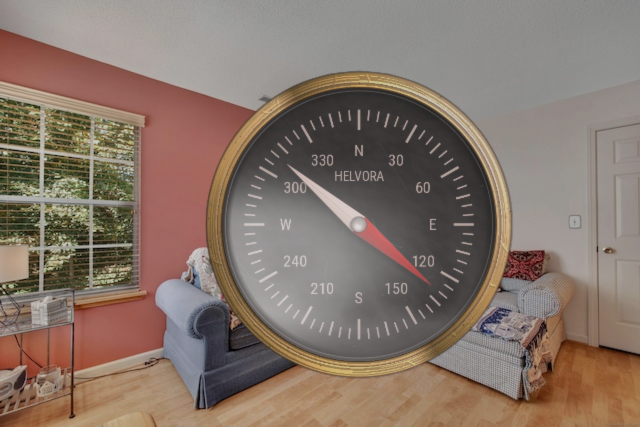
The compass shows 130°
